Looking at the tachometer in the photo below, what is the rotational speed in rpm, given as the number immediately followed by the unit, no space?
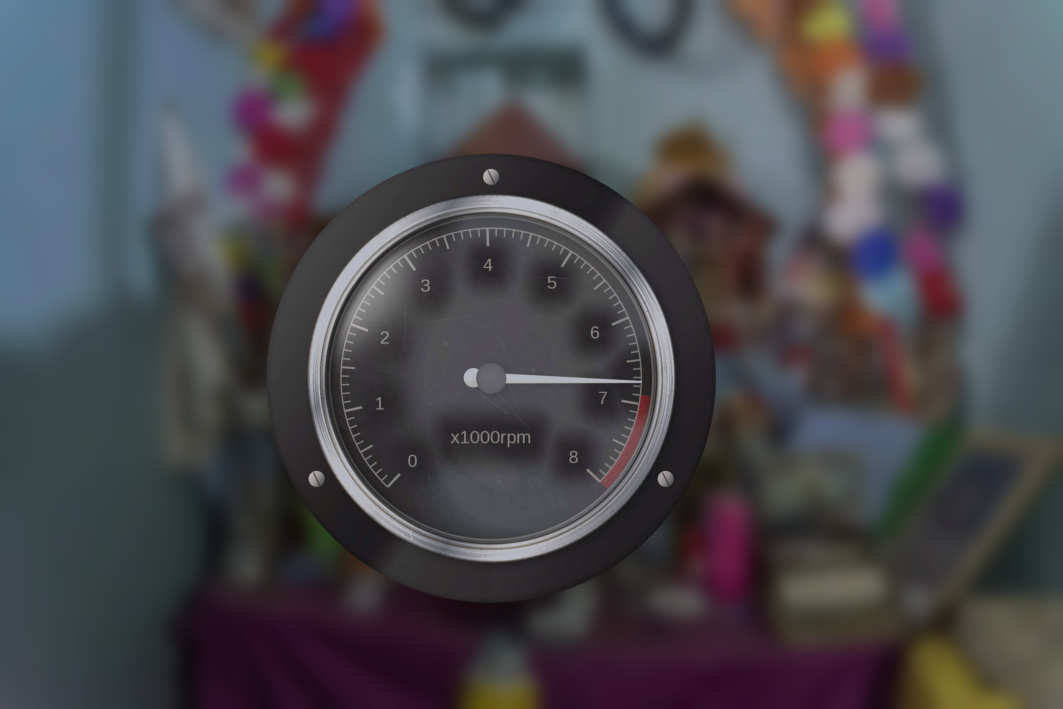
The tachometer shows 6750rpm
